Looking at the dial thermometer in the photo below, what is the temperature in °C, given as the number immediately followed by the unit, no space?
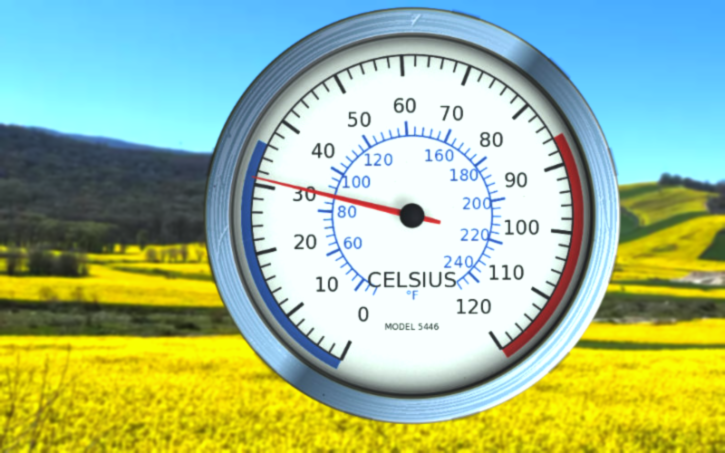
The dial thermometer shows 31°C
